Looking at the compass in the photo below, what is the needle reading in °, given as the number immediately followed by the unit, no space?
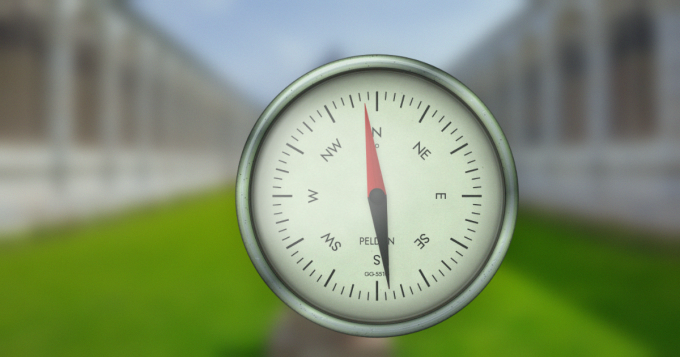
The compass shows 352.5°
